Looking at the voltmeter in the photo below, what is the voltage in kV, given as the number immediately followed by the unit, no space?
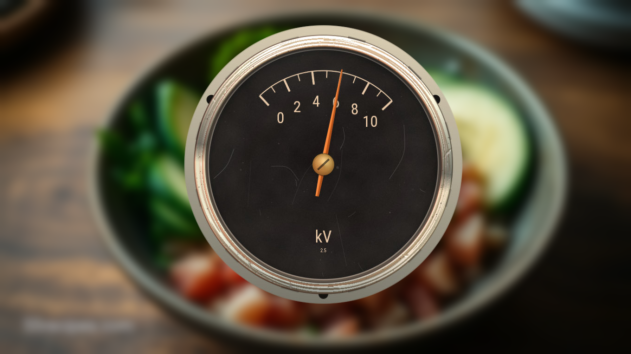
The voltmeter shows 6kV
